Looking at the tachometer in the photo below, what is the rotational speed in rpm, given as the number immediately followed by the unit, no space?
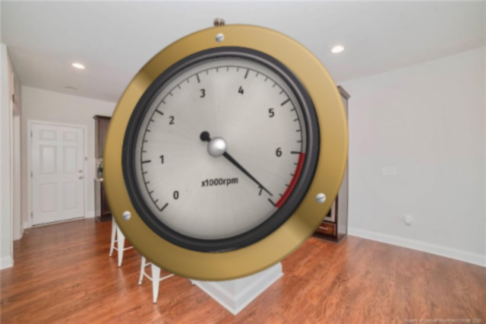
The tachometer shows 6900rpm
